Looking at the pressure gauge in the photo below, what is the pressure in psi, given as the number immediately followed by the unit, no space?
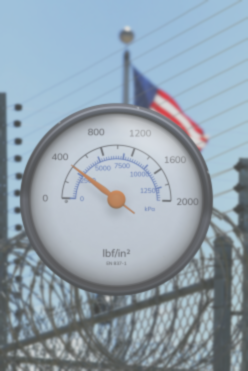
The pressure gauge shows 400psi
